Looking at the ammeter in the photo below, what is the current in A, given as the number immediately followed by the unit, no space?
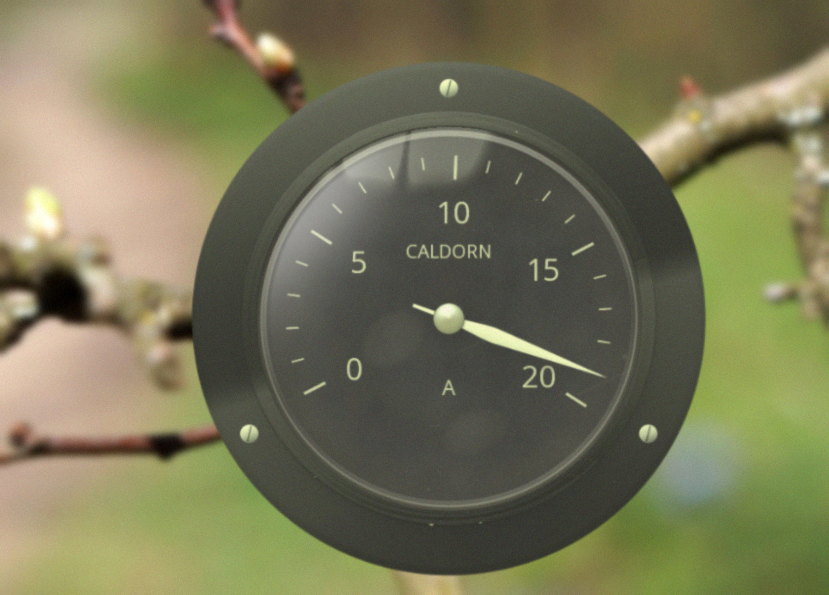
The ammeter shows 19A
